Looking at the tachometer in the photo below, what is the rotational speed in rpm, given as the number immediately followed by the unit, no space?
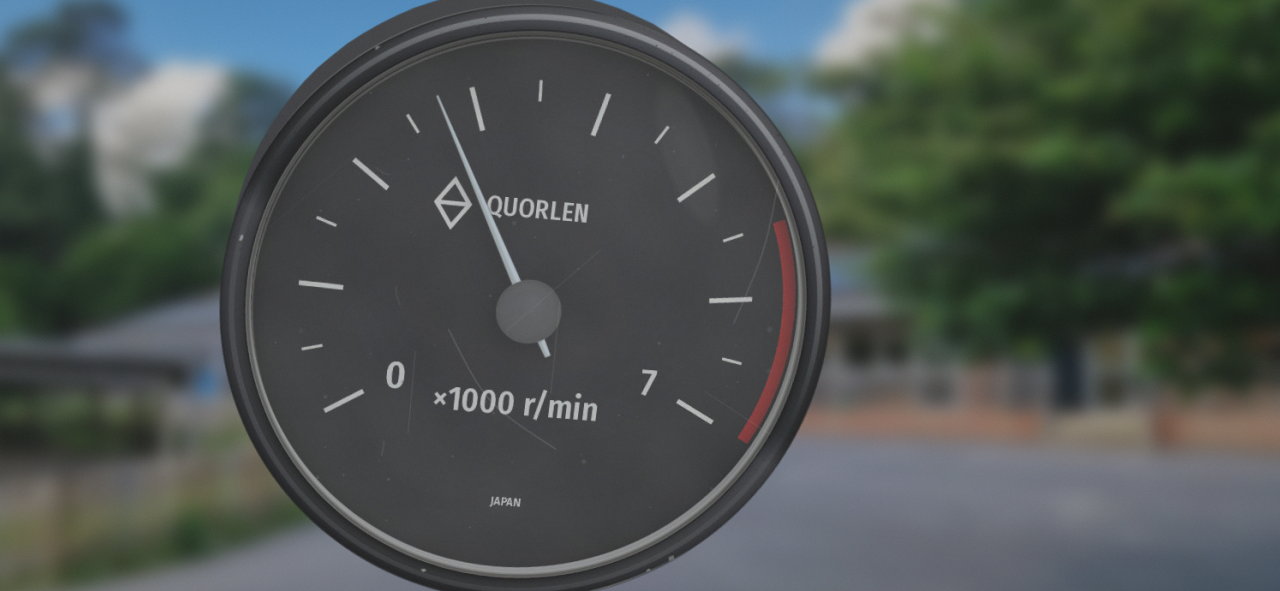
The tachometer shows 2750rpm
